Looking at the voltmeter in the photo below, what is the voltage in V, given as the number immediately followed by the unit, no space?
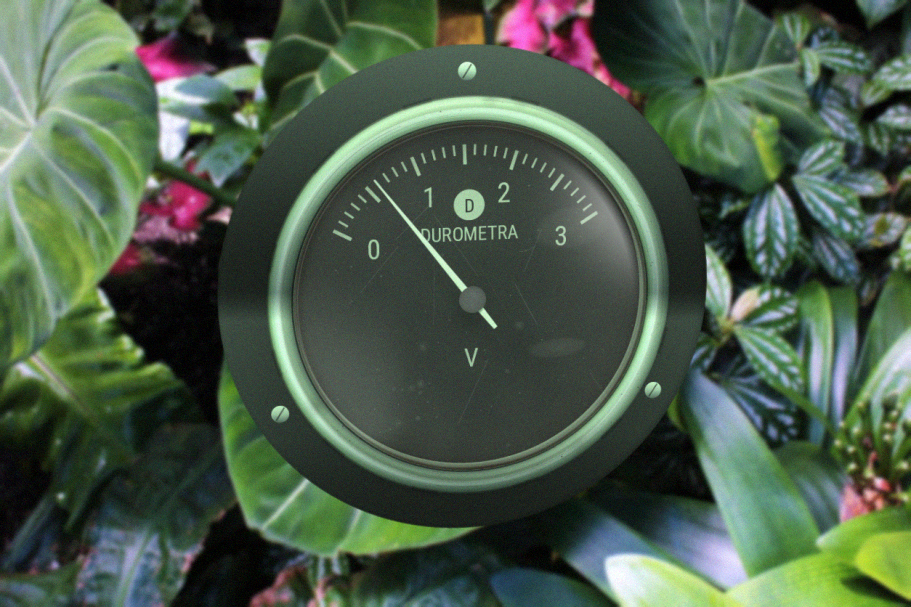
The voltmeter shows 0.6V
